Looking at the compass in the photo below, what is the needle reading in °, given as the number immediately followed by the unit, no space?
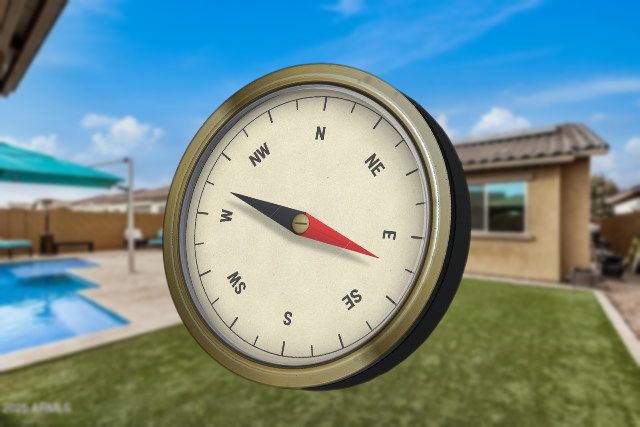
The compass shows 105°
